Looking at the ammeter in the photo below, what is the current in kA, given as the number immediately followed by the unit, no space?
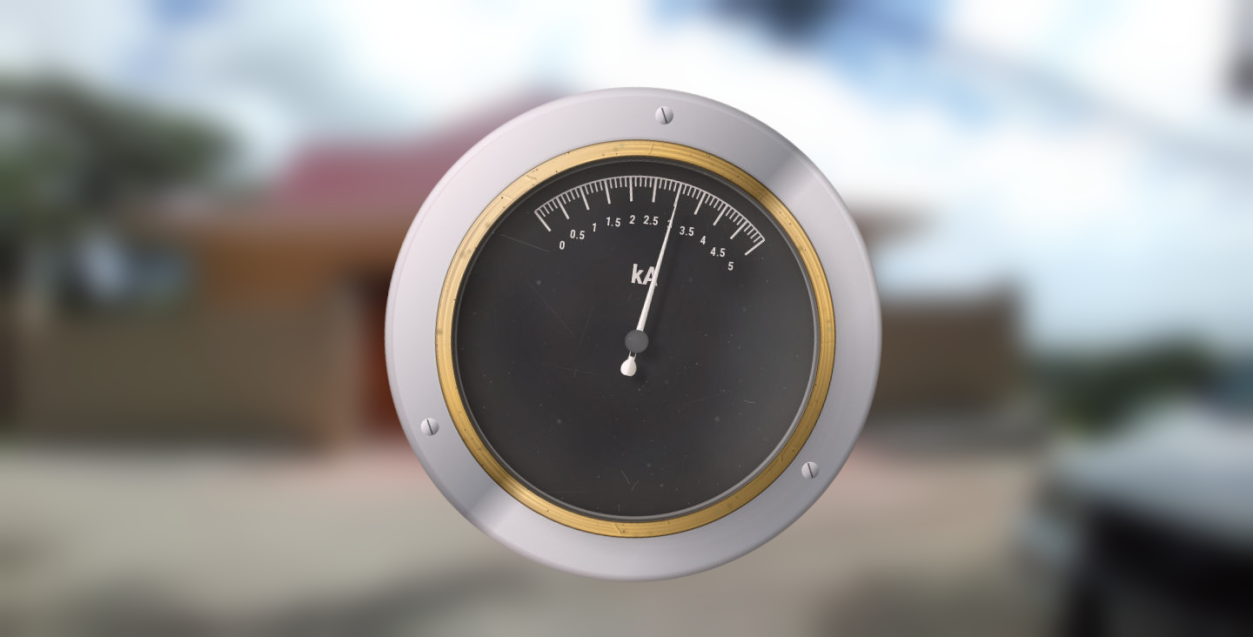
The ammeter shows 3kA
